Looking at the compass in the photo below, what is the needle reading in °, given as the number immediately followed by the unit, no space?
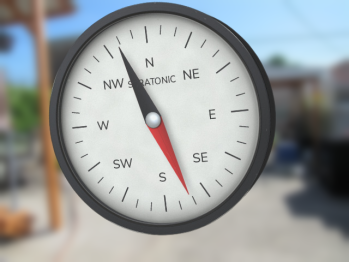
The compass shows 160°
